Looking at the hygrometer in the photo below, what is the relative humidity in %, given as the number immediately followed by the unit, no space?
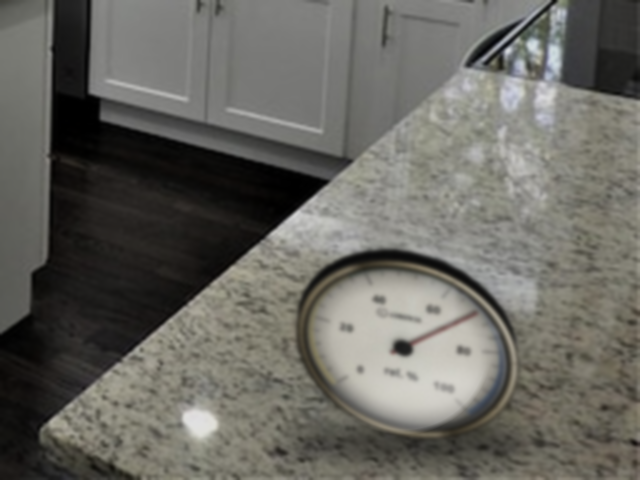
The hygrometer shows 68%
